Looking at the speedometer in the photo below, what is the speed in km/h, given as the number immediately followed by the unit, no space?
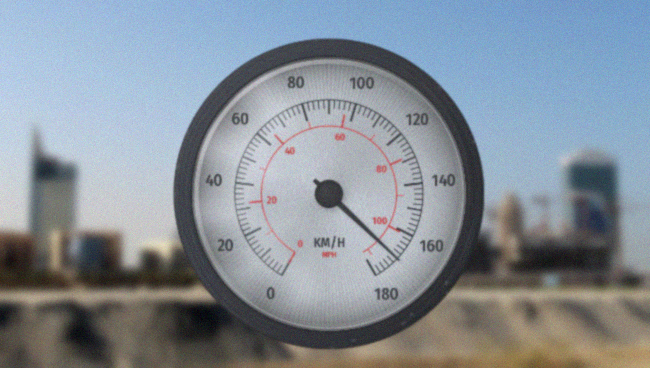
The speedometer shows 170km/h
